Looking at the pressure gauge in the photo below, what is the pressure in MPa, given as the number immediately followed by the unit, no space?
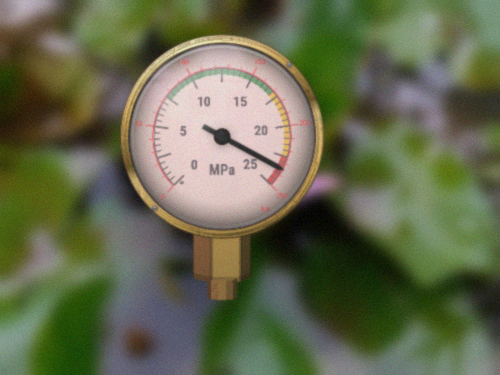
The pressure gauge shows 23.5MPa
